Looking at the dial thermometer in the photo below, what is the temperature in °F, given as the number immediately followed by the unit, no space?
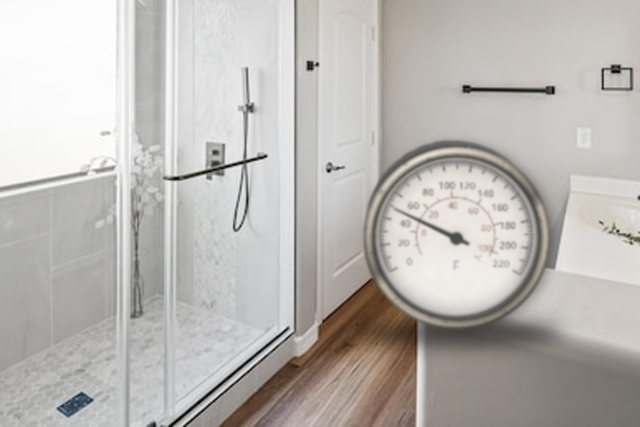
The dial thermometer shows 50°F
